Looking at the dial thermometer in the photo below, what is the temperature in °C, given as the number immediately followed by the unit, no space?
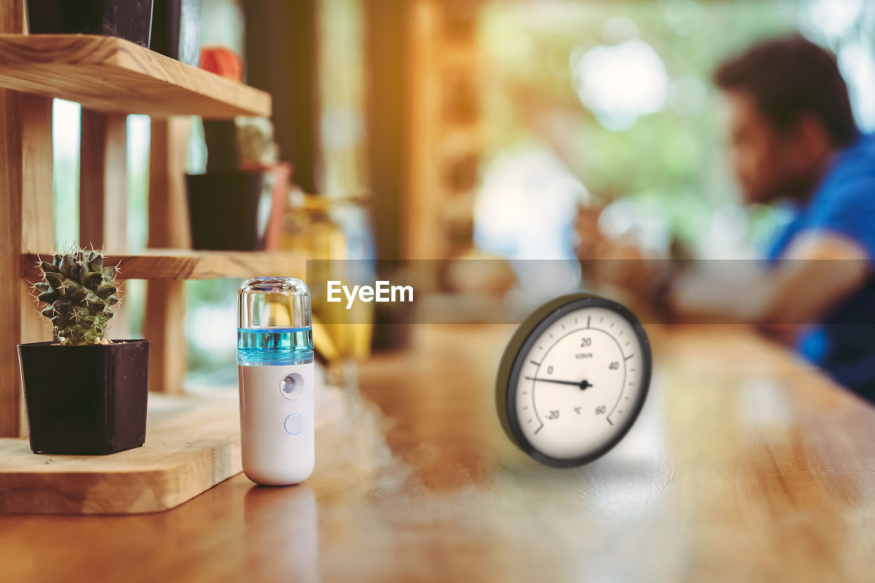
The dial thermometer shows -4°C
